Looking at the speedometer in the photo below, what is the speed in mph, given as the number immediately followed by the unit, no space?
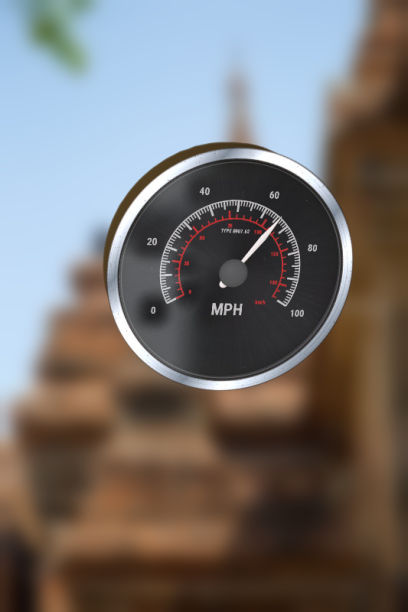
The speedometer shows 65mph
